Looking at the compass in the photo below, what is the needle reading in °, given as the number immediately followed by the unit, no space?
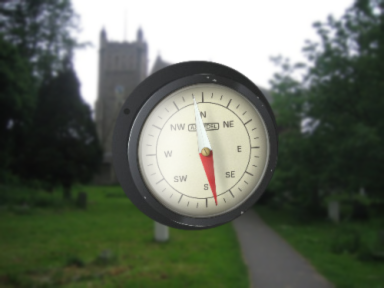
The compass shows 170°
